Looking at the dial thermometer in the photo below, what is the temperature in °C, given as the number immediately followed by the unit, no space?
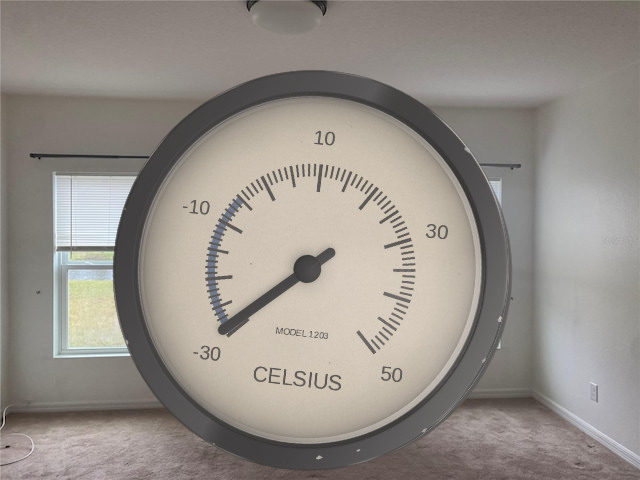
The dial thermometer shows -29°C
